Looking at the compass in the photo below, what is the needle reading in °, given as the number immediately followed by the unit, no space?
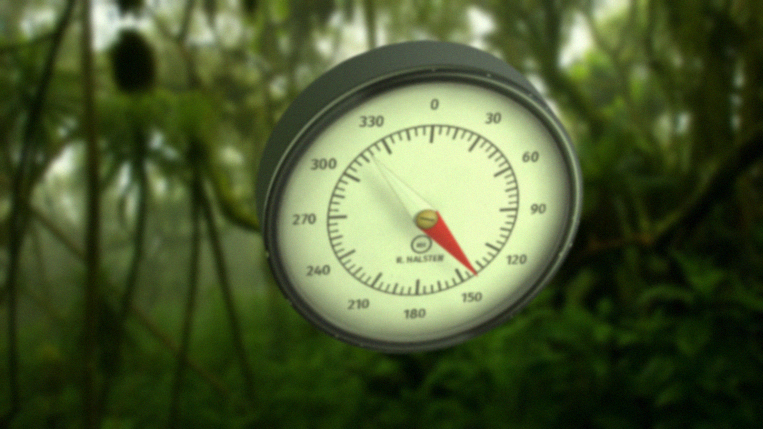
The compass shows 140°
